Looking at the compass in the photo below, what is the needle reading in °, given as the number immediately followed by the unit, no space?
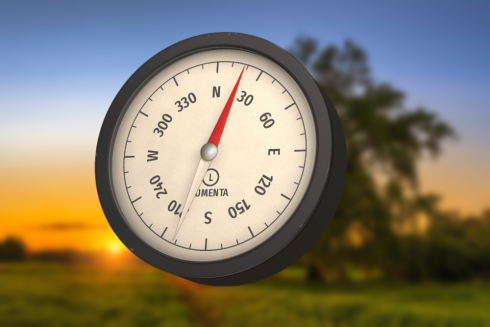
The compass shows 20°
